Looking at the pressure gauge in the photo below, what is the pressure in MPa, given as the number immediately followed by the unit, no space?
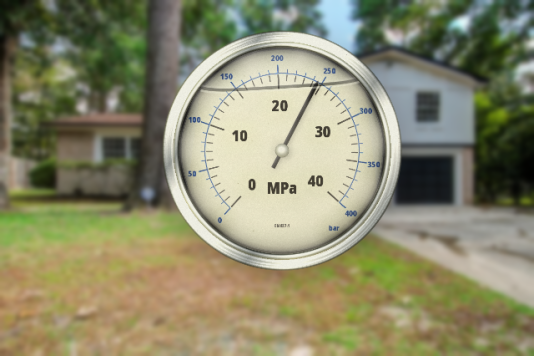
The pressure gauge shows 24.5MPa
